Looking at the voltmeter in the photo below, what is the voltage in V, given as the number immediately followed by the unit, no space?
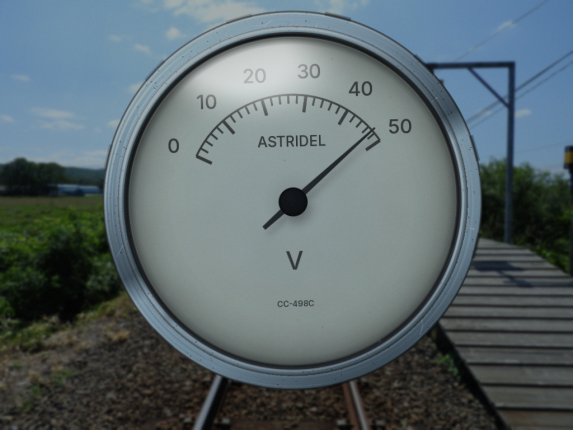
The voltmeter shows 47V
